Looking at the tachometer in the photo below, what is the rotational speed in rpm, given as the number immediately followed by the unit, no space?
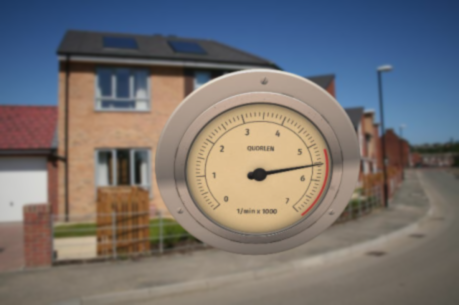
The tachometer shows 5500rpm
